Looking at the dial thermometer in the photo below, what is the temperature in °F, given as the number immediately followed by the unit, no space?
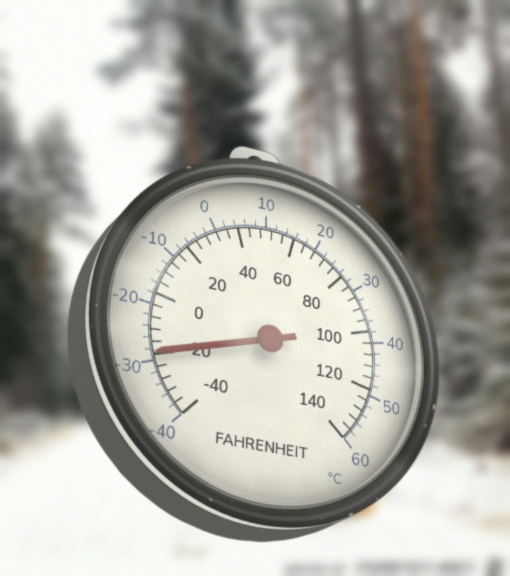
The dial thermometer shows -20°F
